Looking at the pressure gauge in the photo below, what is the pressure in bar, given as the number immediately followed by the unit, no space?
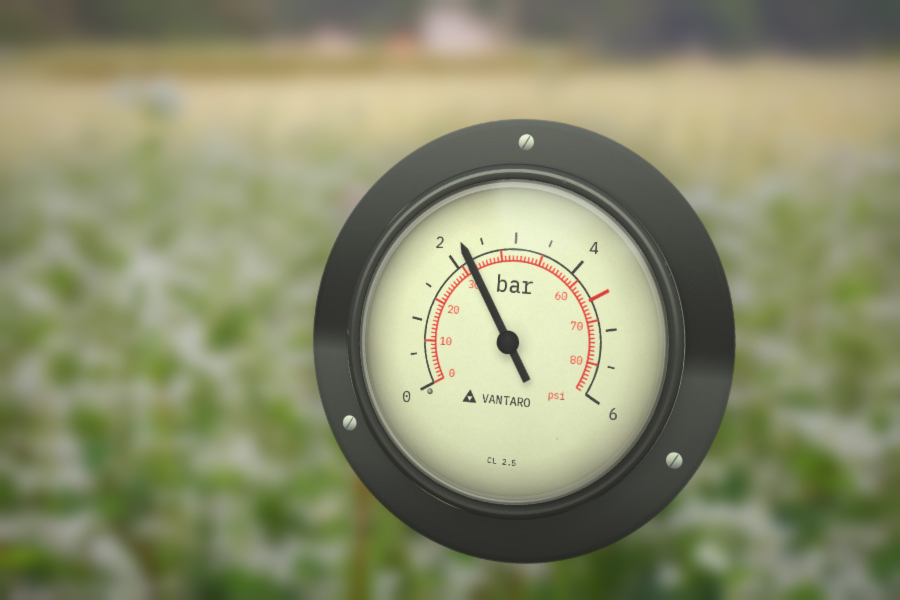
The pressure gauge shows 2.25bar
